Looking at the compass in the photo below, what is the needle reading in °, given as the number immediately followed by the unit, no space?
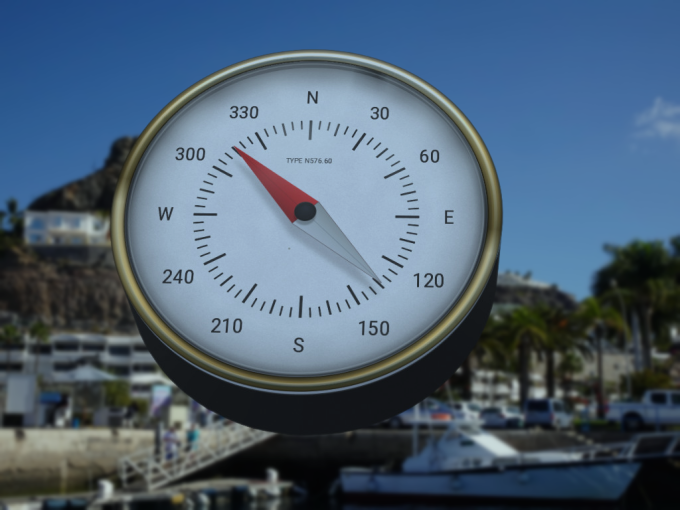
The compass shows 315°
